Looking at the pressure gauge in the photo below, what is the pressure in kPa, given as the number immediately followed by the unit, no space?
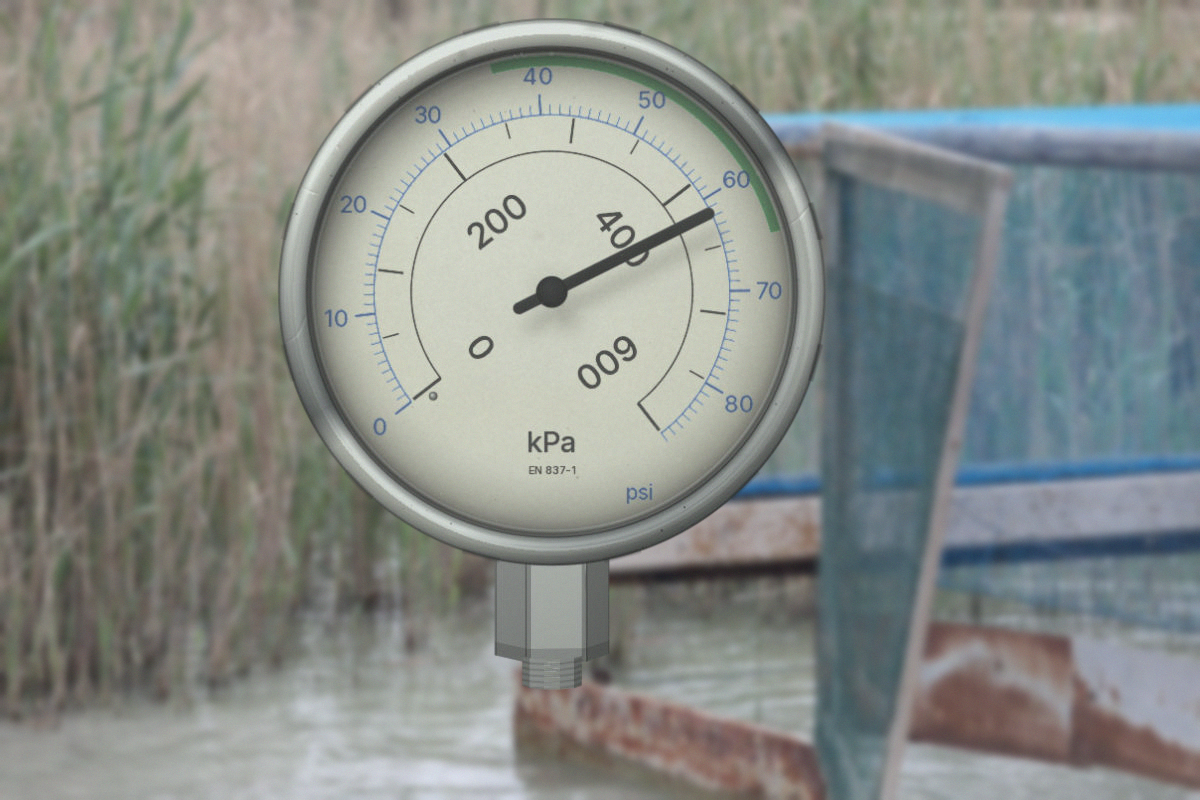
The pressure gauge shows 425kPa
